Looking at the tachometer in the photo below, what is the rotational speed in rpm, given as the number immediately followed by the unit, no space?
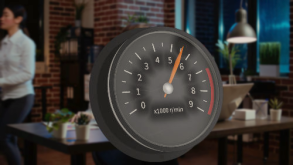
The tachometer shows 5500rpm
